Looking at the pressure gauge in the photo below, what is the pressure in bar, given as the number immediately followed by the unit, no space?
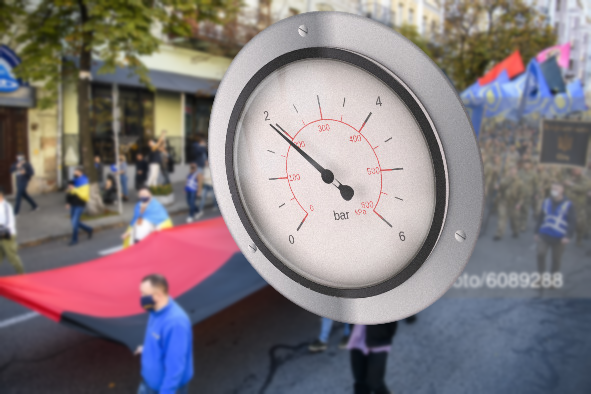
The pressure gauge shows 2bar
